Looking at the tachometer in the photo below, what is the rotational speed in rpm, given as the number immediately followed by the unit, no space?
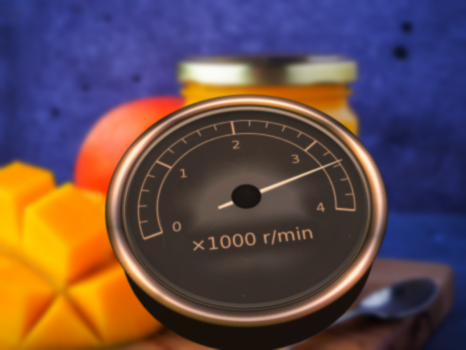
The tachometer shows 3400rpm
